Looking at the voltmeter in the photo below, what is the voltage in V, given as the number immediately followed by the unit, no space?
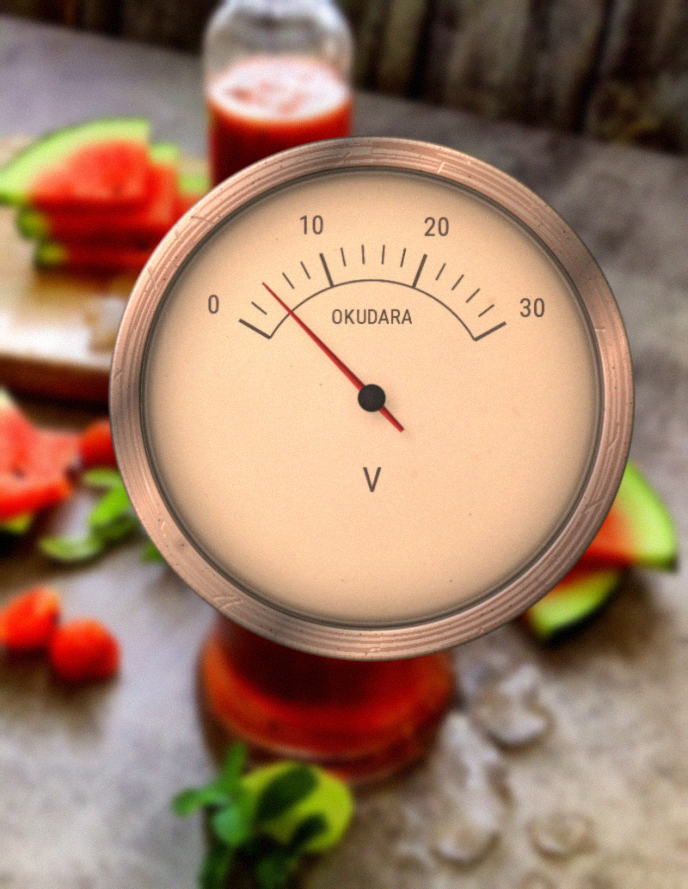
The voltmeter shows 4V
